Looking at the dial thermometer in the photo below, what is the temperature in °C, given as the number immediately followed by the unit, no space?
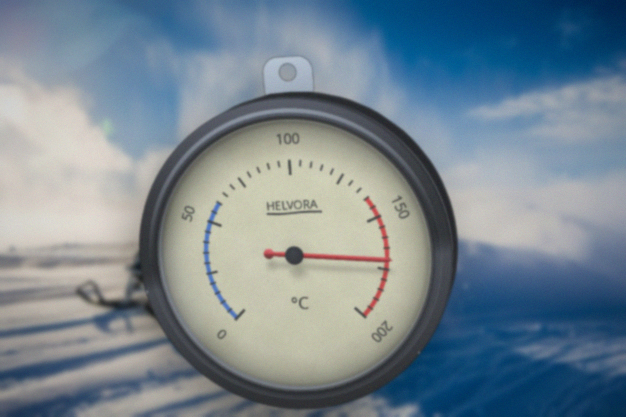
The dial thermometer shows 170°C
